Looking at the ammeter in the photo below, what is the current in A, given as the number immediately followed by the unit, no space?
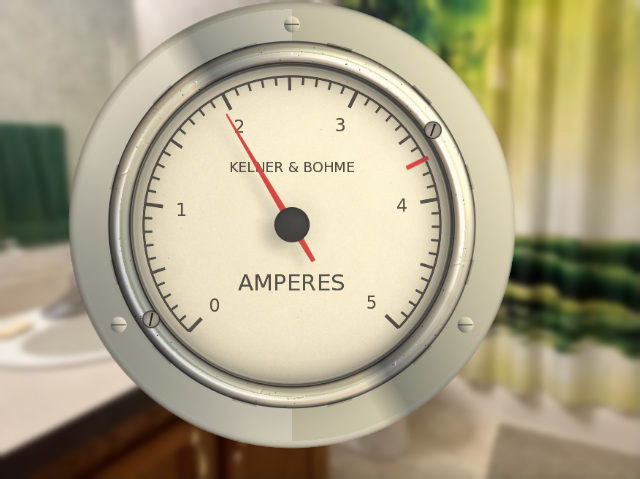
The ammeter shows 1.95A
